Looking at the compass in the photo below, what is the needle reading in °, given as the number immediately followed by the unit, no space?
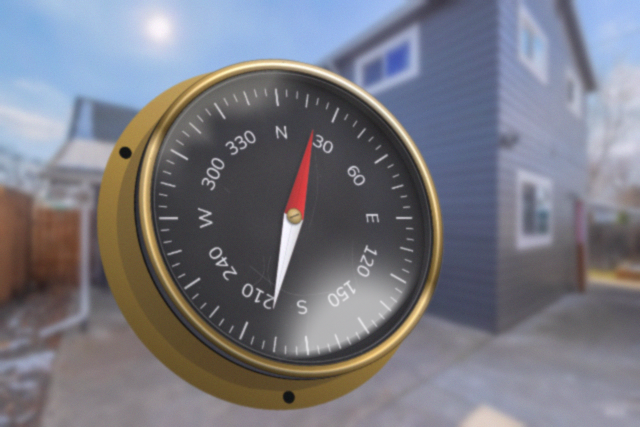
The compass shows 20°
